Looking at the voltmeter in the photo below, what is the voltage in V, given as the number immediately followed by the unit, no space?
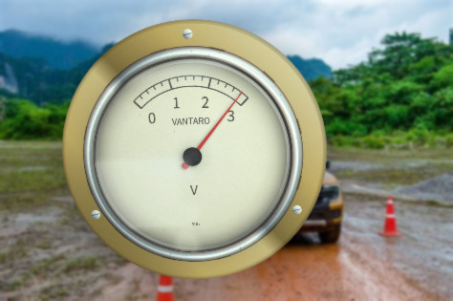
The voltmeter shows 2.8V
